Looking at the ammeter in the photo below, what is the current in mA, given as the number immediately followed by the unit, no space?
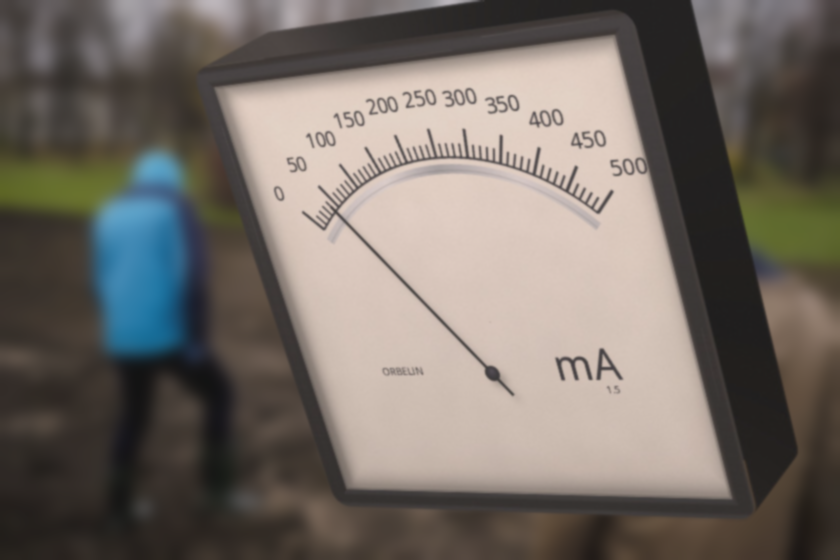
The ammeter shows 50mA
